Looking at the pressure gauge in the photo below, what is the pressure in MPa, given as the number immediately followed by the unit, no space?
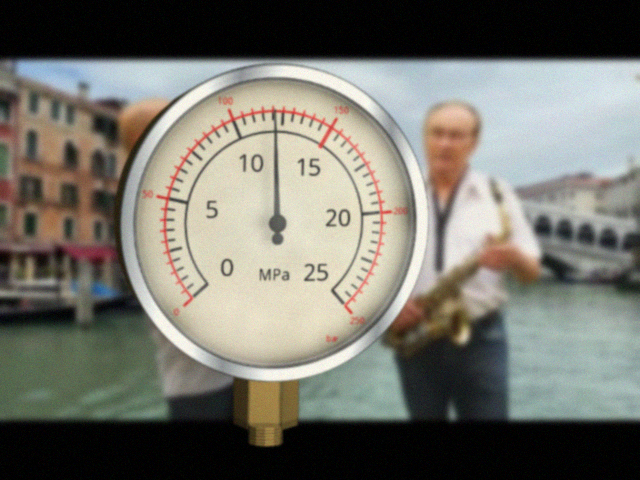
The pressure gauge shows 12MPa
